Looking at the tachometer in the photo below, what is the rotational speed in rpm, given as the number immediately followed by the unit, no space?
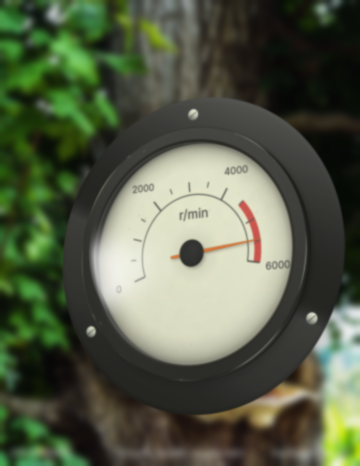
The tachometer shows 5500rpm
